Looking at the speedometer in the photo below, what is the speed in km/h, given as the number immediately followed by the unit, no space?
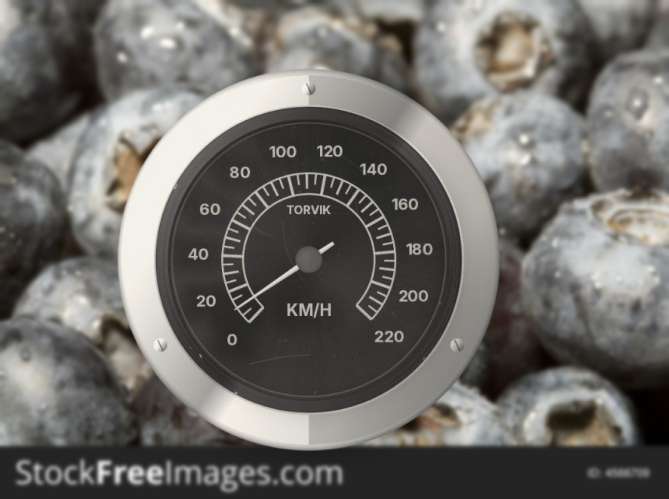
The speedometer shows 10km/h
